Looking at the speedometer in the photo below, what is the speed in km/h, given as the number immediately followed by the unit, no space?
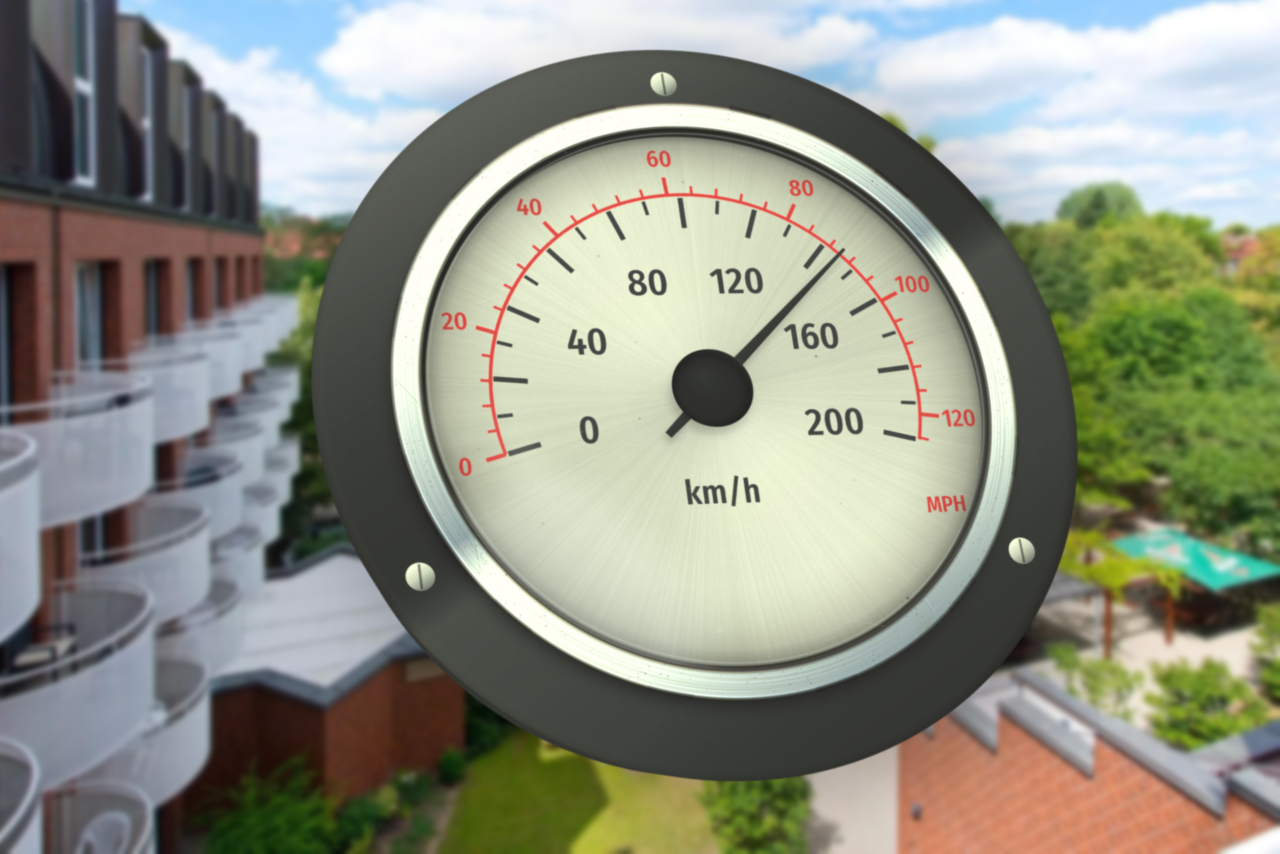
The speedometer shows 145km/h
